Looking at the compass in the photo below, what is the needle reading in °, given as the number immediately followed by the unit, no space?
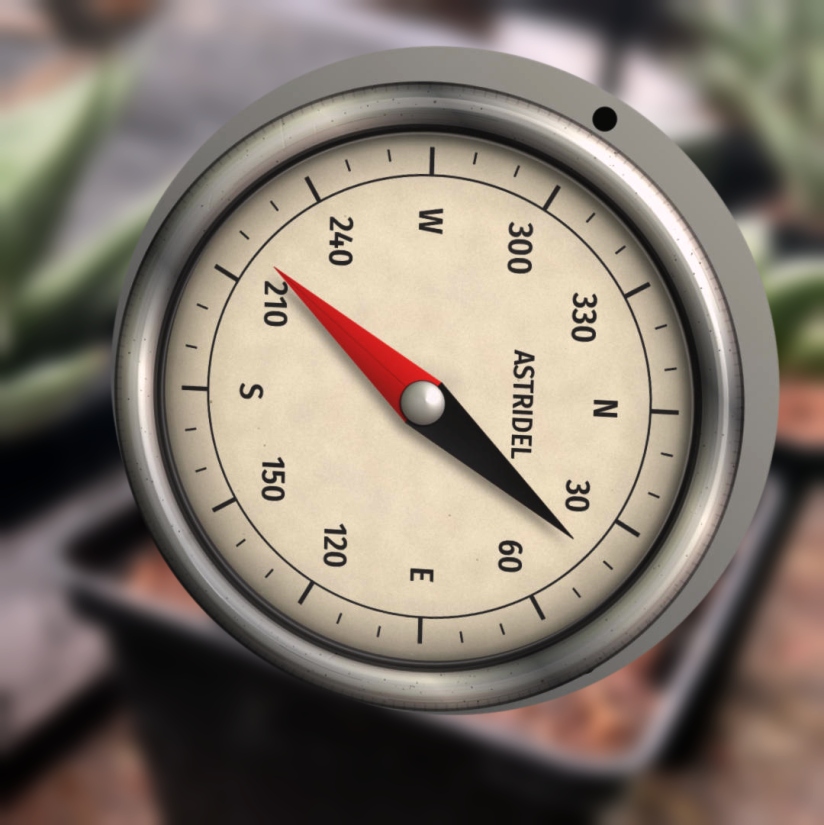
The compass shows 220°
